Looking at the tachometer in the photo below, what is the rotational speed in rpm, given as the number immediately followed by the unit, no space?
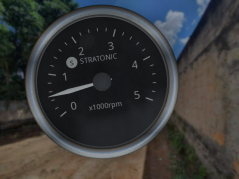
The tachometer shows 500rpm
